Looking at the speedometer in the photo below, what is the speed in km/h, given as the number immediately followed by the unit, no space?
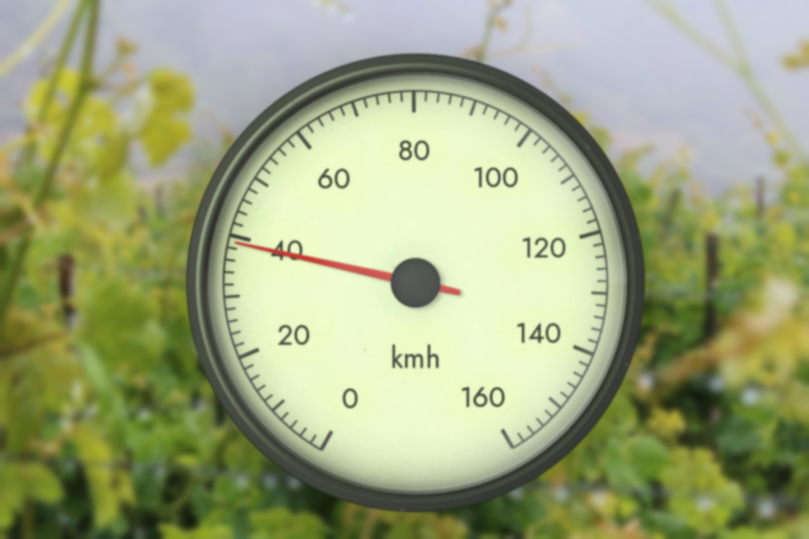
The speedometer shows 39km/h
